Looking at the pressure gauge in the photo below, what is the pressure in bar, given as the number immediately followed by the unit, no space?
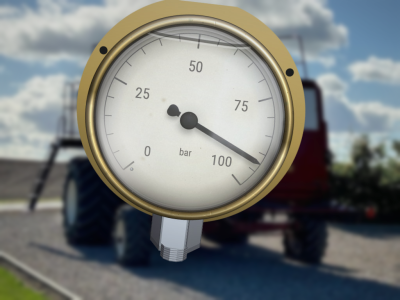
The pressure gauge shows 92.5bar
